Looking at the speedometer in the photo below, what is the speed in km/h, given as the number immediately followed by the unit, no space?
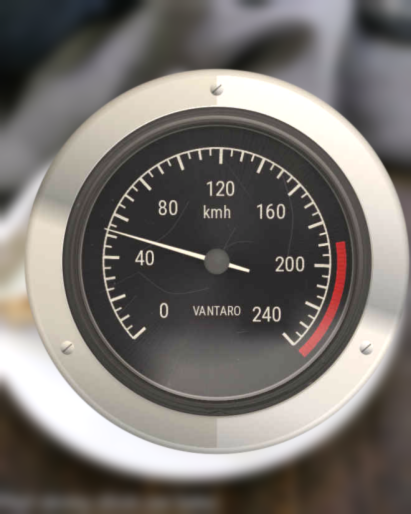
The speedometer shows 52.5km/h
